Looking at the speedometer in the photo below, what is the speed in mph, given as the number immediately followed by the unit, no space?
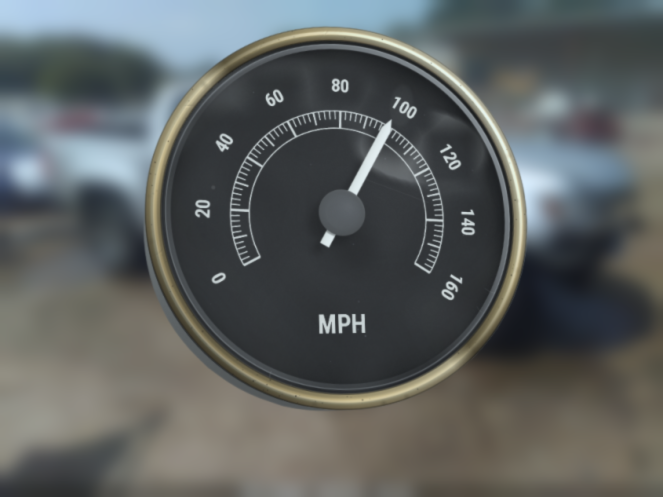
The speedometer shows 98mph
